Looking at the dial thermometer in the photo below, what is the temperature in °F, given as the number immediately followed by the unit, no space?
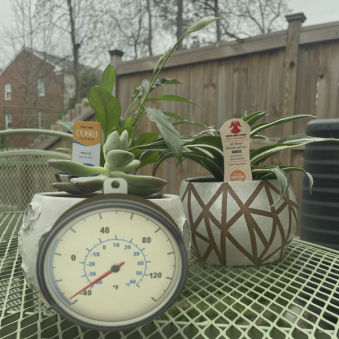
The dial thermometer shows -35°F
